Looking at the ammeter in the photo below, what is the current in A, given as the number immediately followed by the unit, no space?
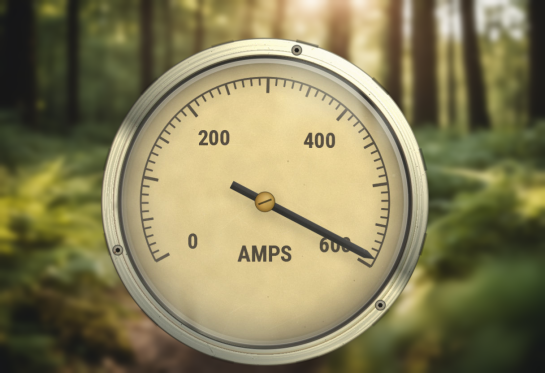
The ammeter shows 590A
